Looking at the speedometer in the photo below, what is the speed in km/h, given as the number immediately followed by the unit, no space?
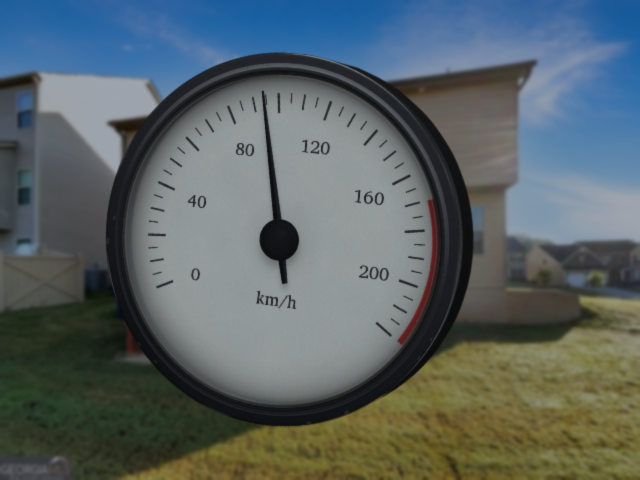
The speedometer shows 95km/h
